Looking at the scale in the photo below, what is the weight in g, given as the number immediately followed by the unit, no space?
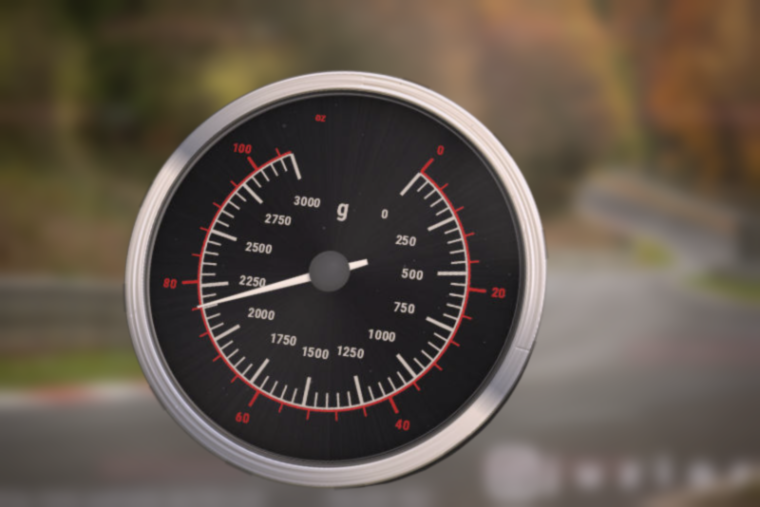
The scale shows 2150g
